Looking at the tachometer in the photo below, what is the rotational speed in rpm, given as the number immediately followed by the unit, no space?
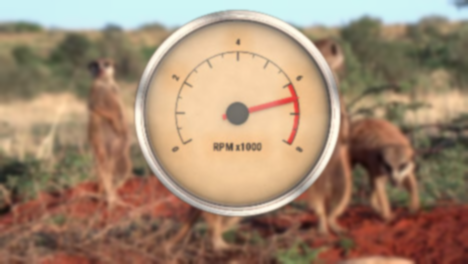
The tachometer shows 6500rpm
